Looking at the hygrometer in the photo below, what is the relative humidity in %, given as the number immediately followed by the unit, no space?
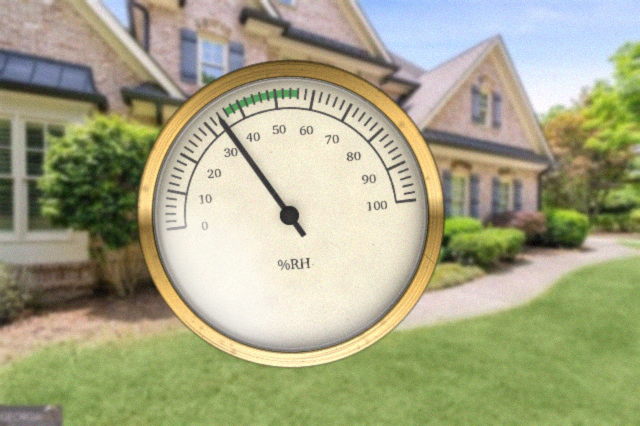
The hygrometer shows 34%
